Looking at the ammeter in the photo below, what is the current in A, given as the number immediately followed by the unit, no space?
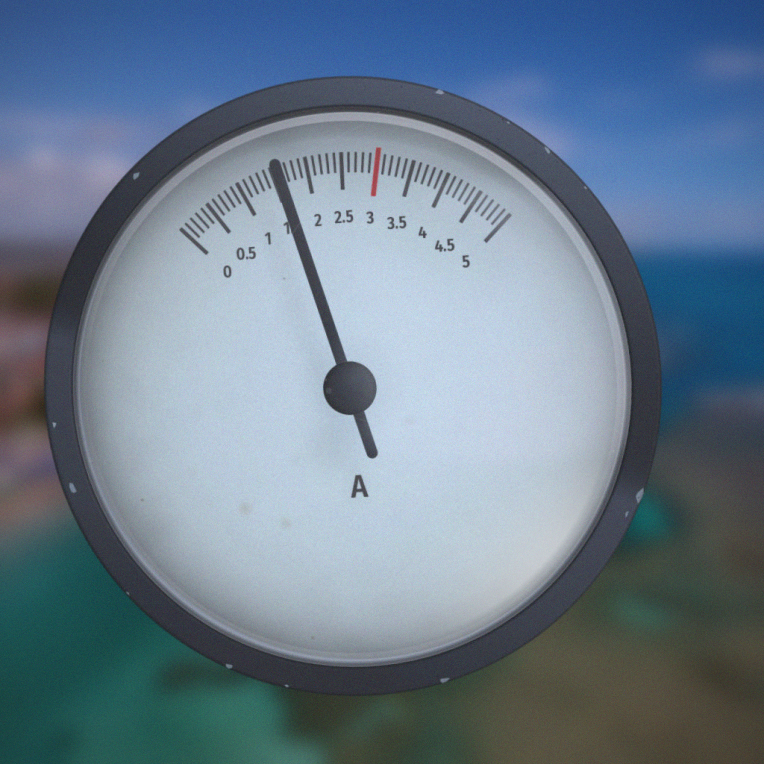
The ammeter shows 1.6A
